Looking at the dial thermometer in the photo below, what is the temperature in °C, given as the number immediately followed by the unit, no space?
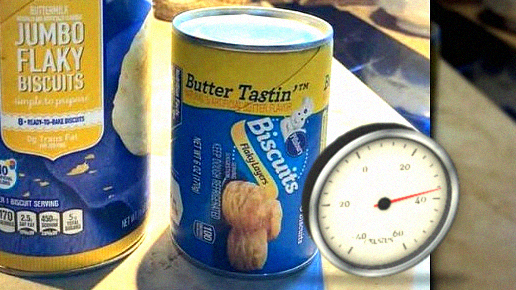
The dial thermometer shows 36°C
